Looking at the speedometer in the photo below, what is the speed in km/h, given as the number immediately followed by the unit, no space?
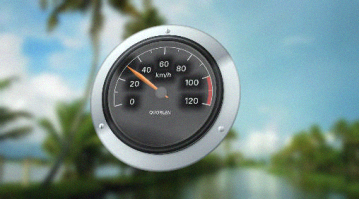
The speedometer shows 30km/h
